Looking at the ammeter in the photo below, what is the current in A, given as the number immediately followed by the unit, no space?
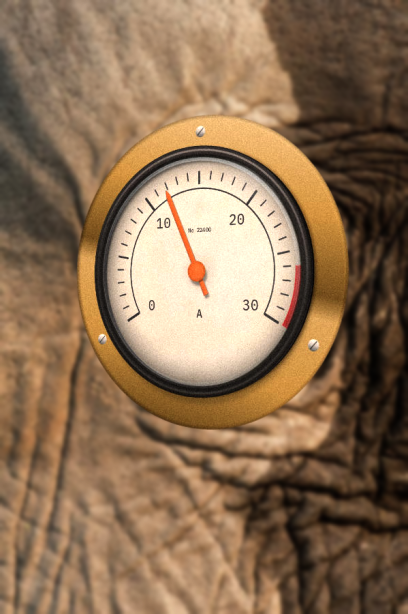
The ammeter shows 12A
